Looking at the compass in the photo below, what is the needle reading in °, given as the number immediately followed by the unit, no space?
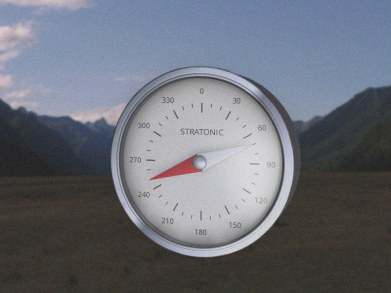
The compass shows 250°
